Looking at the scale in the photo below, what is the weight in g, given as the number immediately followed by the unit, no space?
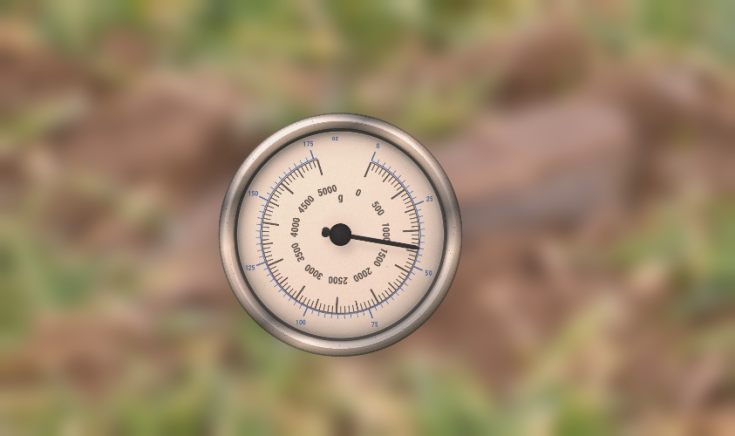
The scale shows 1200g
